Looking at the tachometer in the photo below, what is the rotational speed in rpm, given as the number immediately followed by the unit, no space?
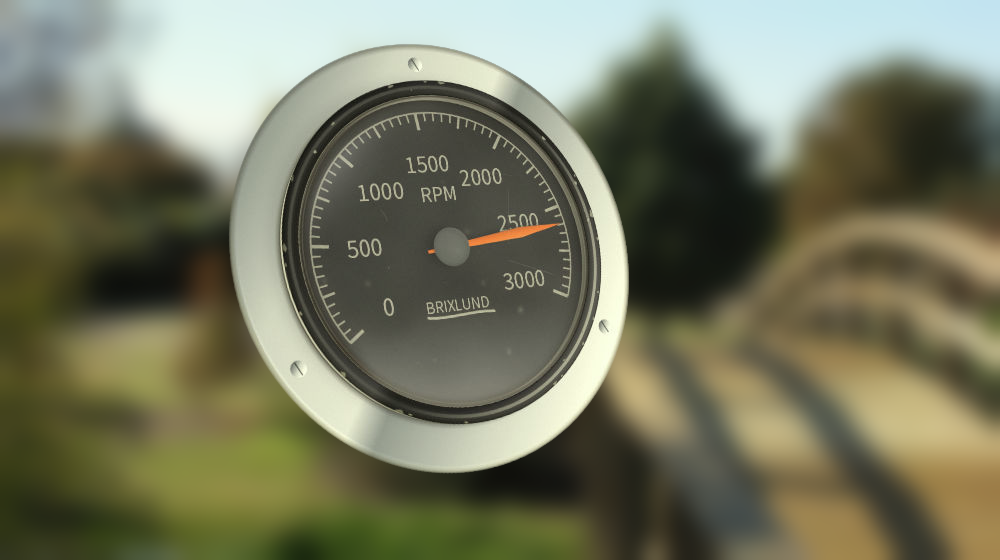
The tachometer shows 2600rpm
